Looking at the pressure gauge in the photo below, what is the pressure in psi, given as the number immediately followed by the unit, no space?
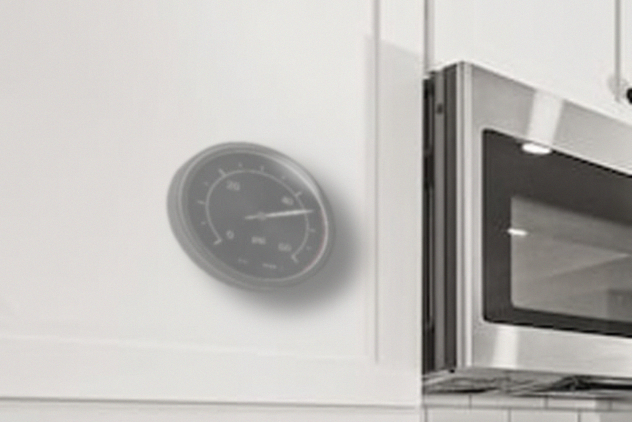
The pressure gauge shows 45psi
